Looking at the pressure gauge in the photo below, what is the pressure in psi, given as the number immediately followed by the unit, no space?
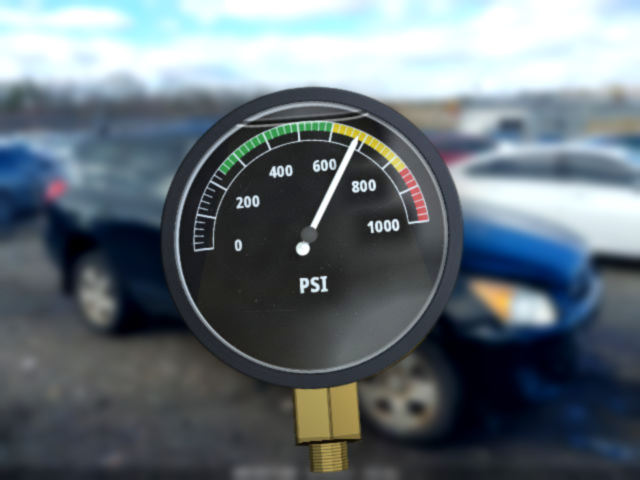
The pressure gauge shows 680psi
